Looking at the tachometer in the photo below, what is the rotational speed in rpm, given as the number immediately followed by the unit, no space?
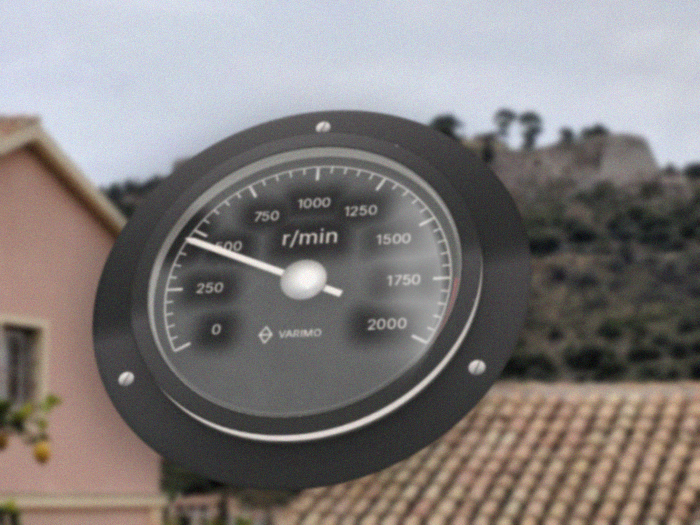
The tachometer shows 450rpm
